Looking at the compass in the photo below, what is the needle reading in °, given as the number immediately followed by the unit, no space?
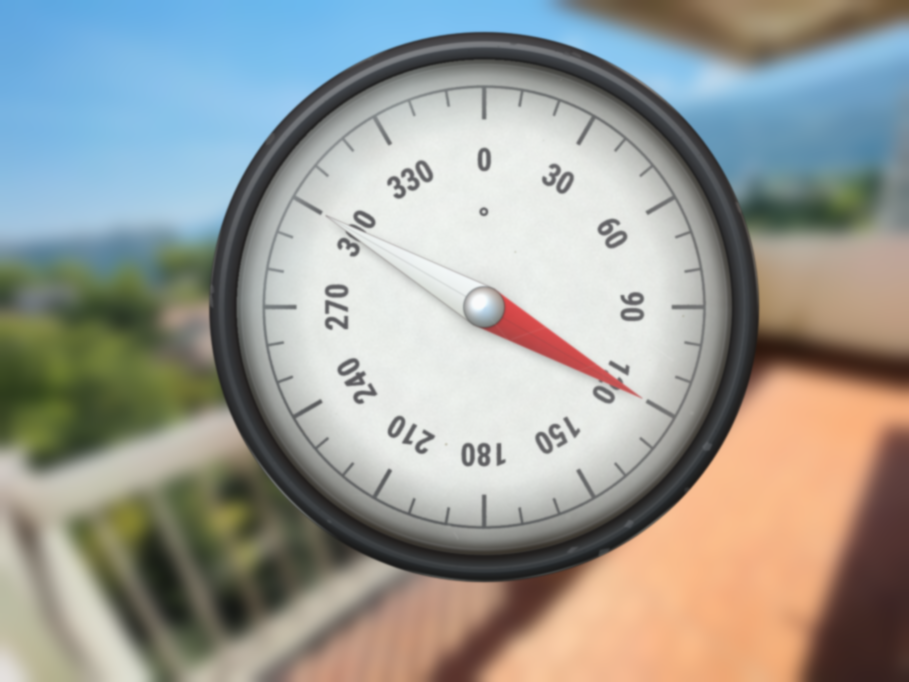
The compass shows 120°
